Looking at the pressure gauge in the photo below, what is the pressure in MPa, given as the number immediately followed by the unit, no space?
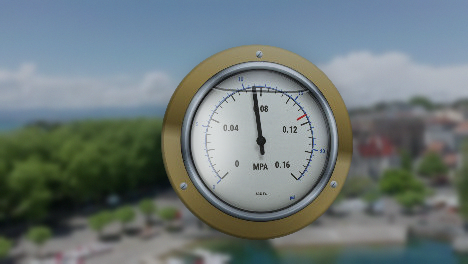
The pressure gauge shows 0.075MPa
